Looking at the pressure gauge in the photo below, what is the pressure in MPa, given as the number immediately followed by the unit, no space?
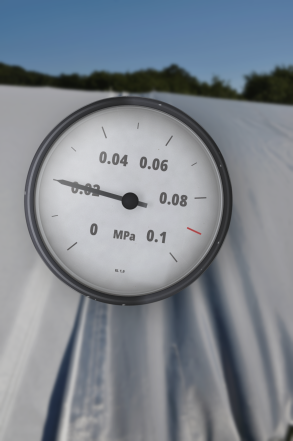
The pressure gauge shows 0.02MPa
